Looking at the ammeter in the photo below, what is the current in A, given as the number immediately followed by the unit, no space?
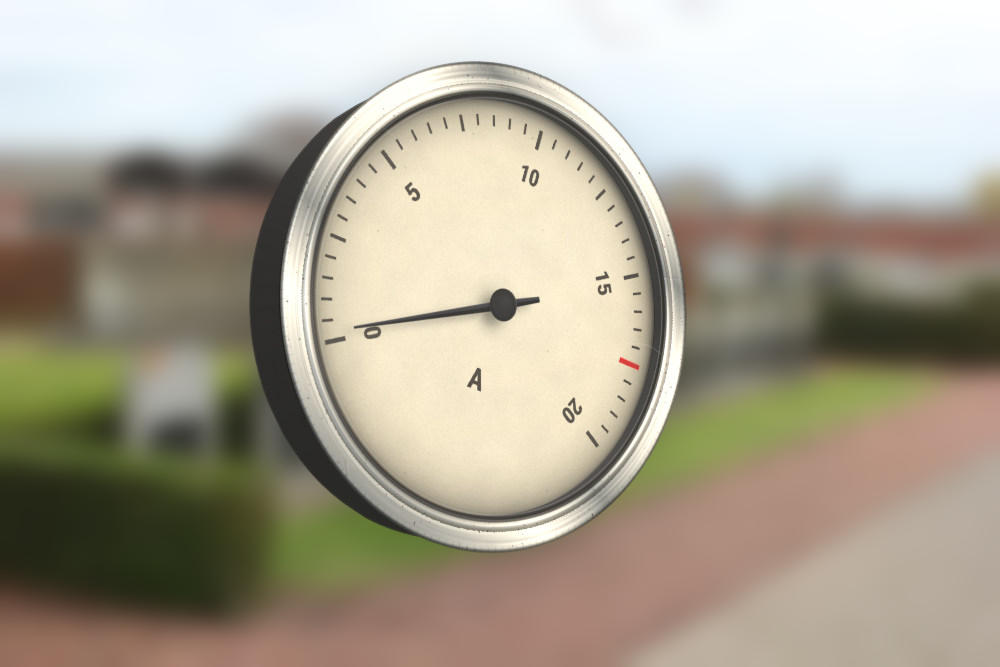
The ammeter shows 0.25A
